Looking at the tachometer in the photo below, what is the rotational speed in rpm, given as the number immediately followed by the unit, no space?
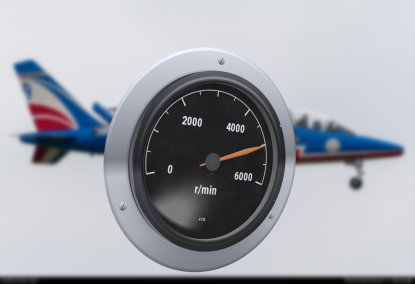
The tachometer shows 5000rpm
